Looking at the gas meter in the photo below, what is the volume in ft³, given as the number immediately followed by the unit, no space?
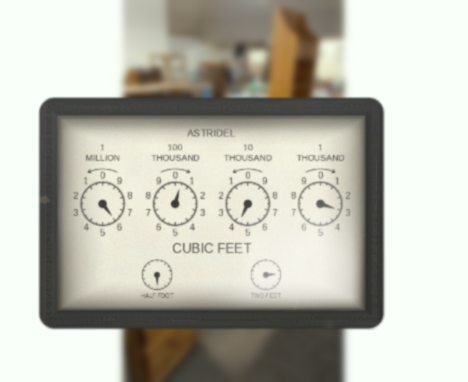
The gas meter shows 604300ft³
